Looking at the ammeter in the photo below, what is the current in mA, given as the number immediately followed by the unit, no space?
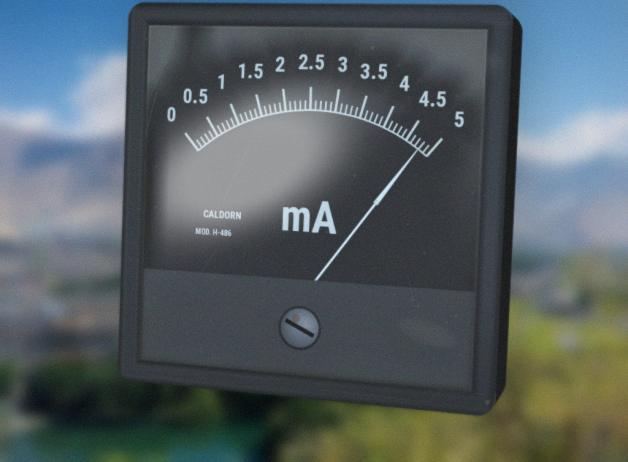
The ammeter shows 4.8mA
